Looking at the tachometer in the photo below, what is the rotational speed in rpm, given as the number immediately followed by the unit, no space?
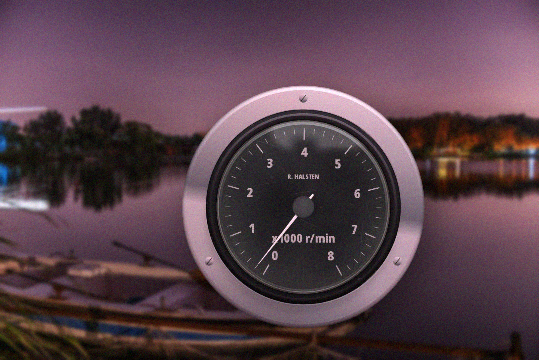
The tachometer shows 200rpm
